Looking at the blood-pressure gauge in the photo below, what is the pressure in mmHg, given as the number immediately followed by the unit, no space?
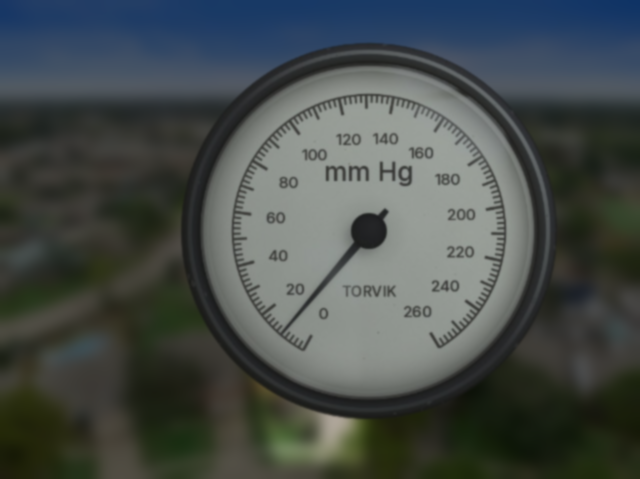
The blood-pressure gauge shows 10mmHg
